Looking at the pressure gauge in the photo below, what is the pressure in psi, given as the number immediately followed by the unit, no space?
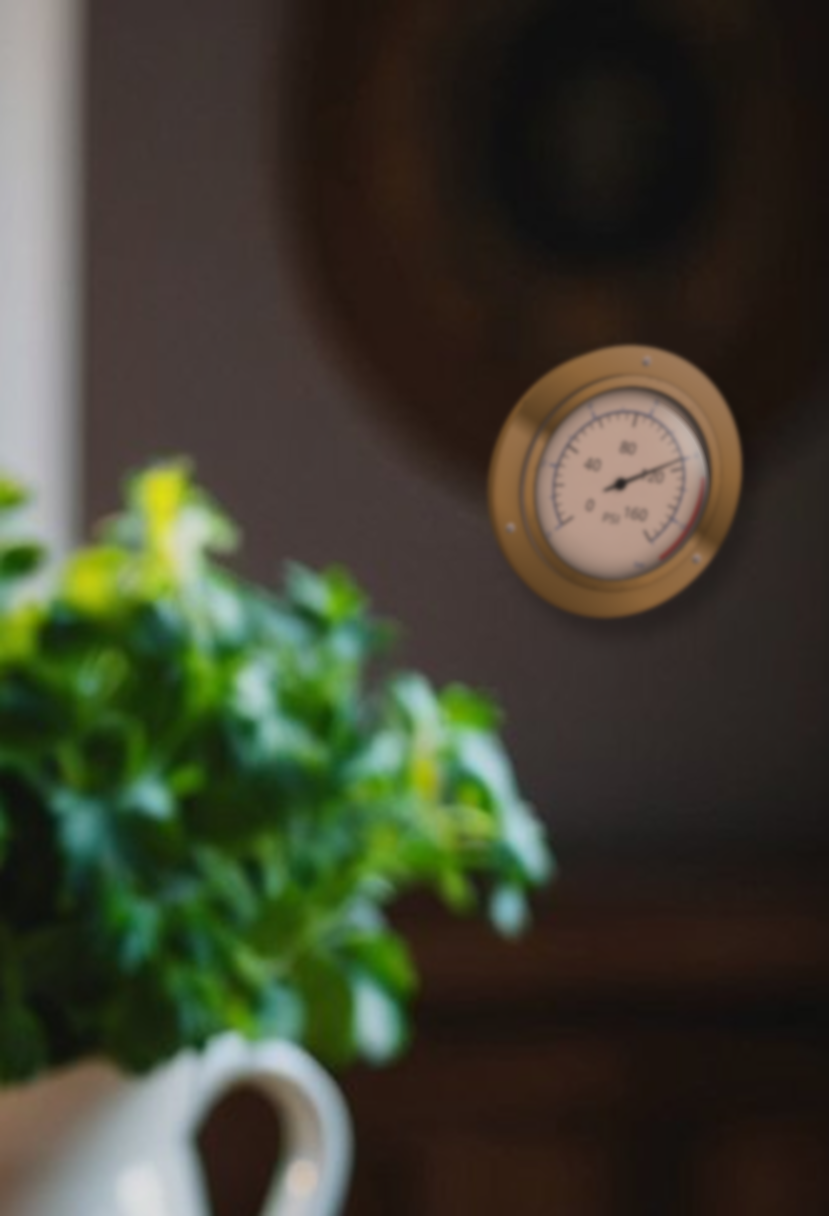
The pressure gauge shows 115psi
